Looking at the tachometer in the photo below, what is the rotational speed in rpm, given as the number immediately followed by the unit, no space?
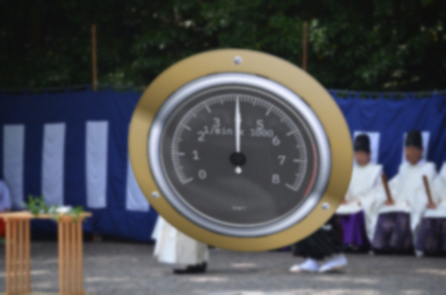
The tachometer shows 4000rpm
